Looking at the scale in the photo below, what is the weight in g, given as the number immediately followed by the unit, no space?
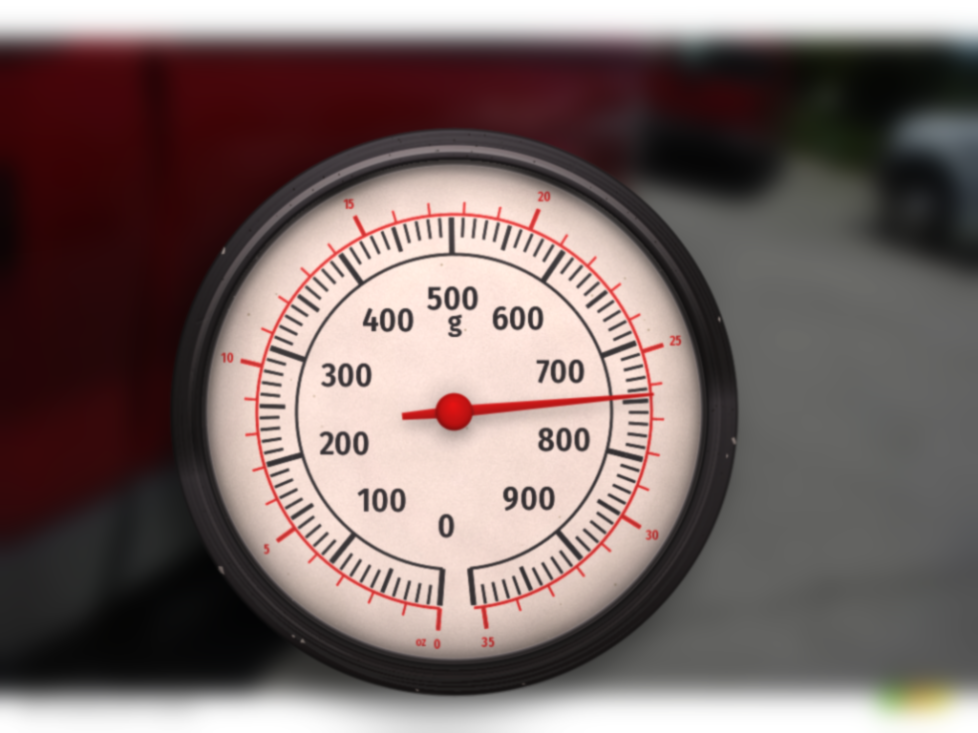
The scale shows 745g
